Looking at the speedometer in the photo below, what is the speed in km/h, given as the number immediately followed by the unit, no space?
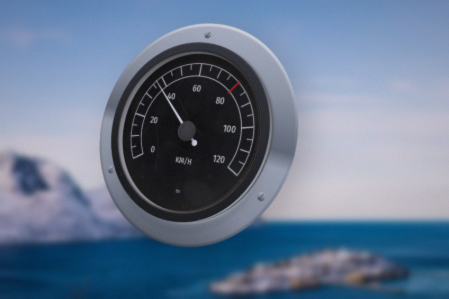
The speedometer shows 37.5km/h
